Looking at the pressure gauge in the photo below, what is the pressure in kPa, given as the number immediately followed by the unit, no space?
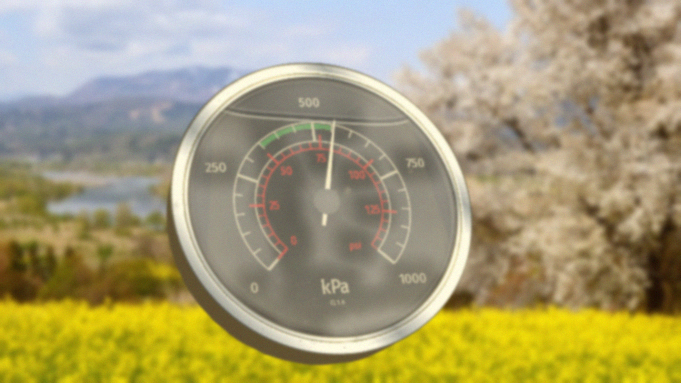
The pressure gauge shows 550kPa
